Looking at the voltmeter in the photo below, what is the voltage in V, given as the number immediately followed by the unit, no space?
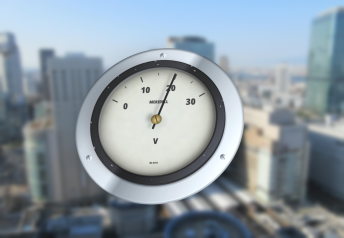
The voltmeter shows 20V
